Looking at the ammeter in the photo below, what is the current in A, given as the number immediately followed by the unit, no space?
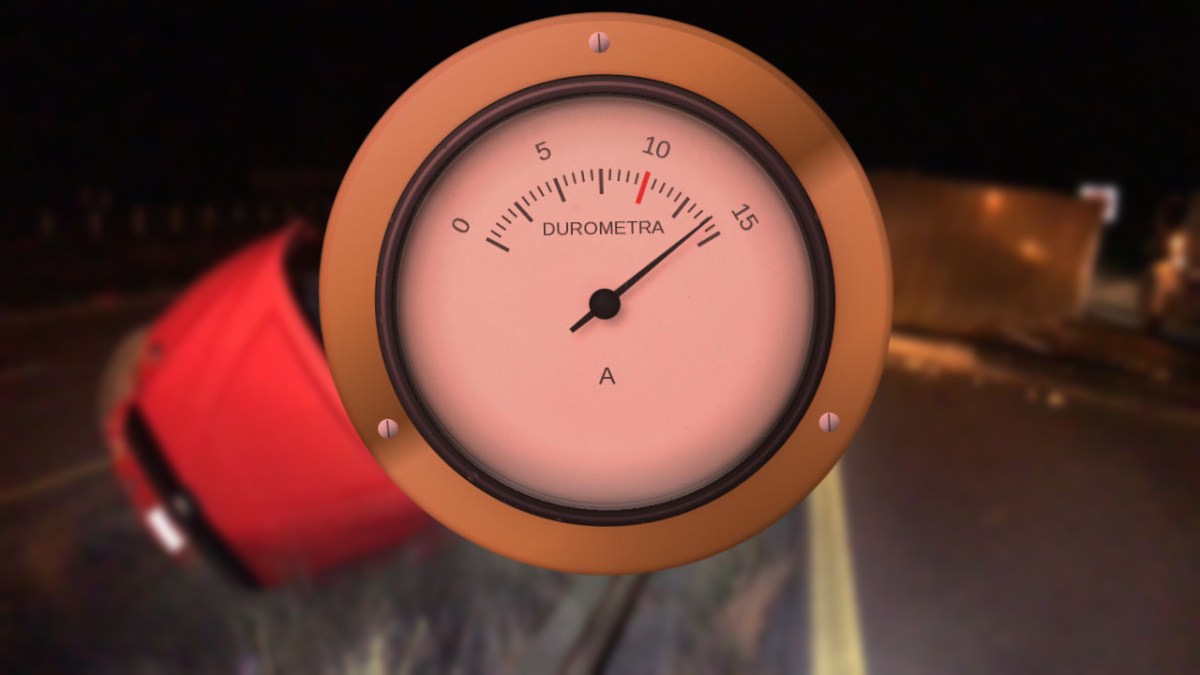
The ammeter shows 14A
